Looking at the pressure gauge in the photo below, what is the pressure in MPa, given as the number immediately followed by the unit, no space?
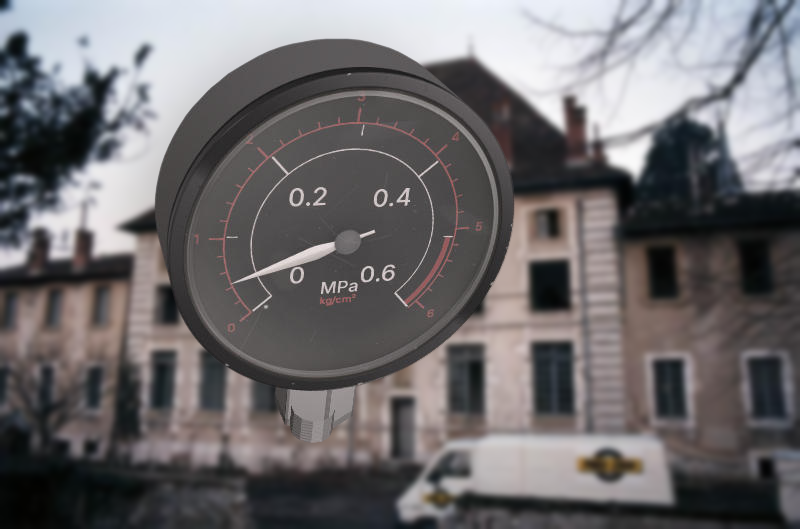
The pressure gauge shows 0.05MPa
